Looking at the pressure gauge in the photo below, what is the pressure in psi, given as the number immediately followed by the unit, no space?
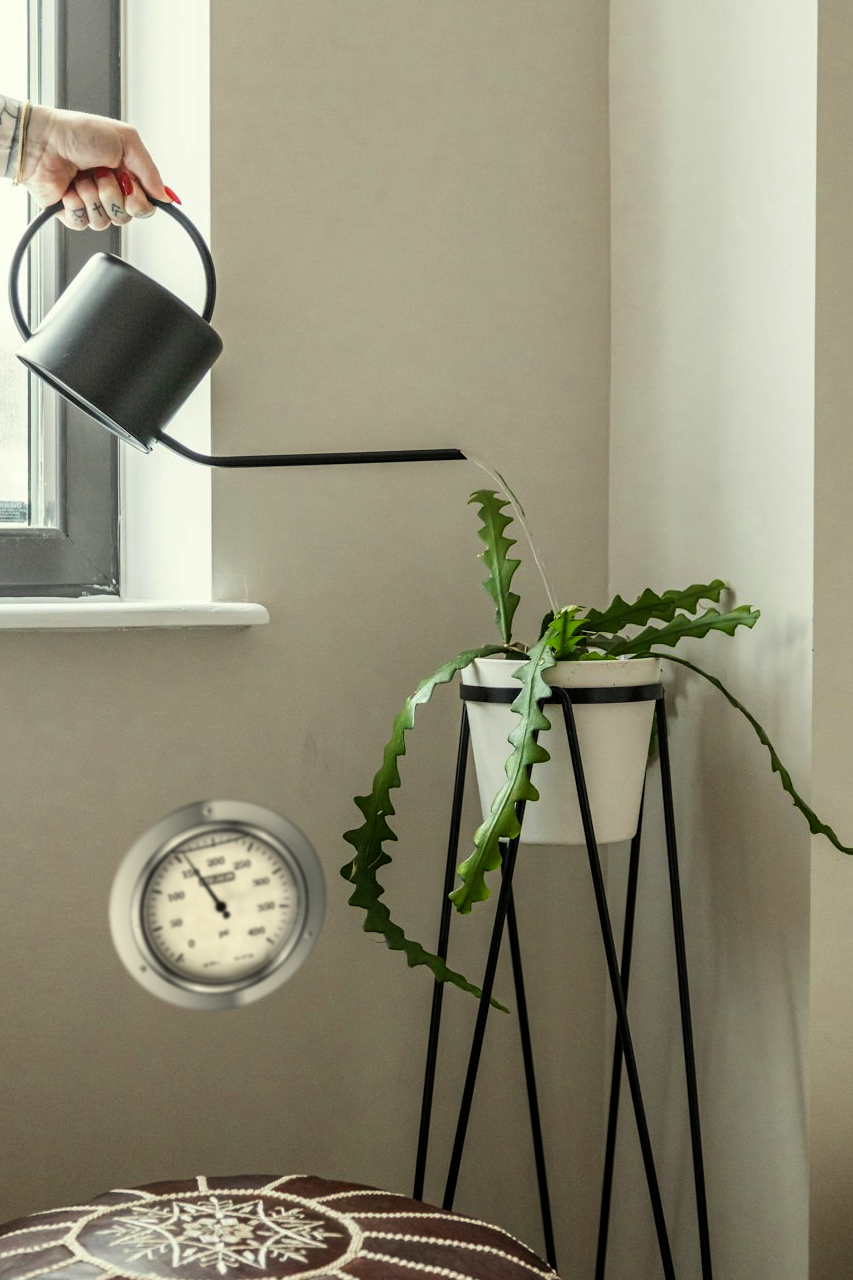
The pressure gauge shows 160psi
